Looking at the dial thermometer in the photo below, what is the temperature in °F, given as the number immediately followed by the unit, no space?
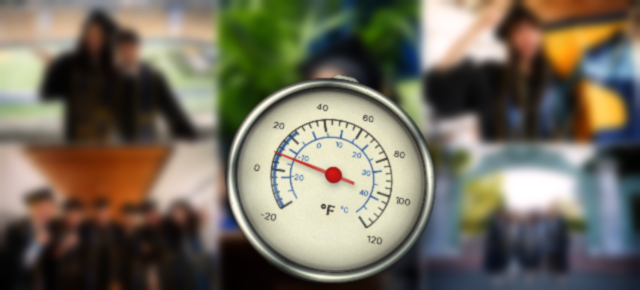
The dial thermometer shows 8°F
